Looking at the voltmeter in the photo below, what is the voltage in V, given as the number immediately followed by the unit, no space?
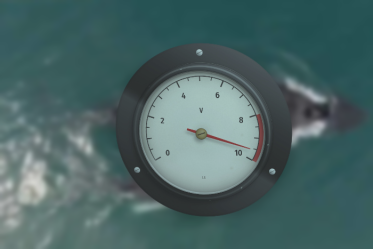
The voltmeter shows 9.5V
